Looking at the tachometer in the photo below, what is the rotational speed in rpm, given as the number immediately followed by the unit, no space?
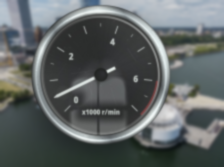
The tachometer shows 500rpm
